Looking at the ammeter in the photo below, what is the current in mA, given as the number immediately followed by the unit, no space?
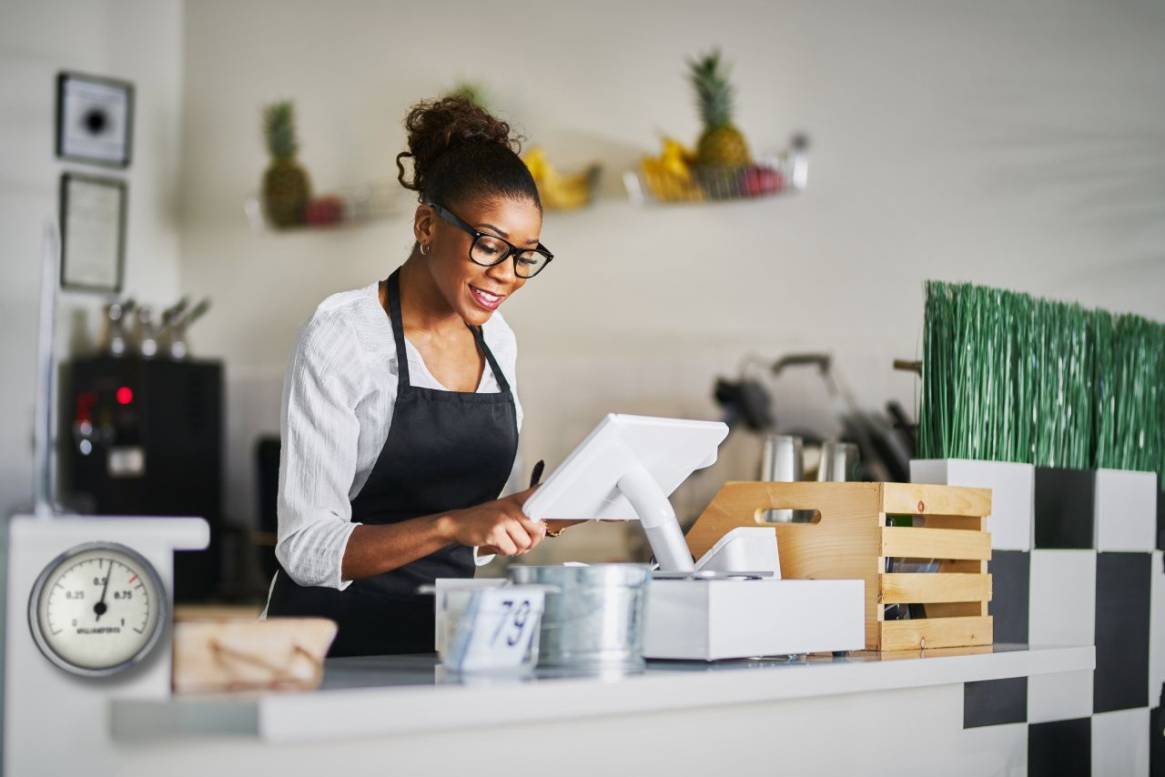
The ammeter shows 0.55mA
